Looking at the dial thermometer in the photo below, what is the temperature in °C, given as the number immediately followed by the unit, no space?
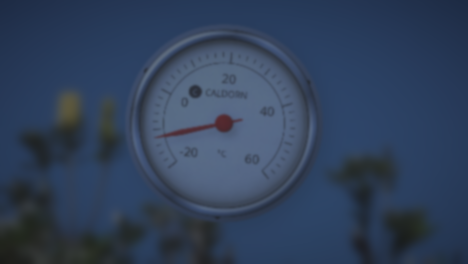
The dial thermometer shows -12°C
